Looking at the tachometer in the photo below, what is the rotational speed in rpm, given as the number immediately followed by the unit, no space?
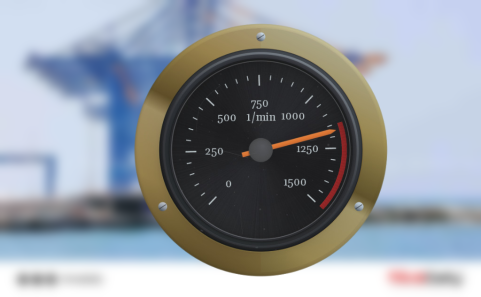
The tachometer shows 1175rpm
